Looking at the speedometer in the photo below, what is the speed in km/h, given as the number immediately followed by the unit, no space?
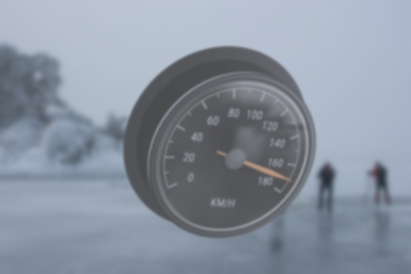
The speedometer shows 170km/h
